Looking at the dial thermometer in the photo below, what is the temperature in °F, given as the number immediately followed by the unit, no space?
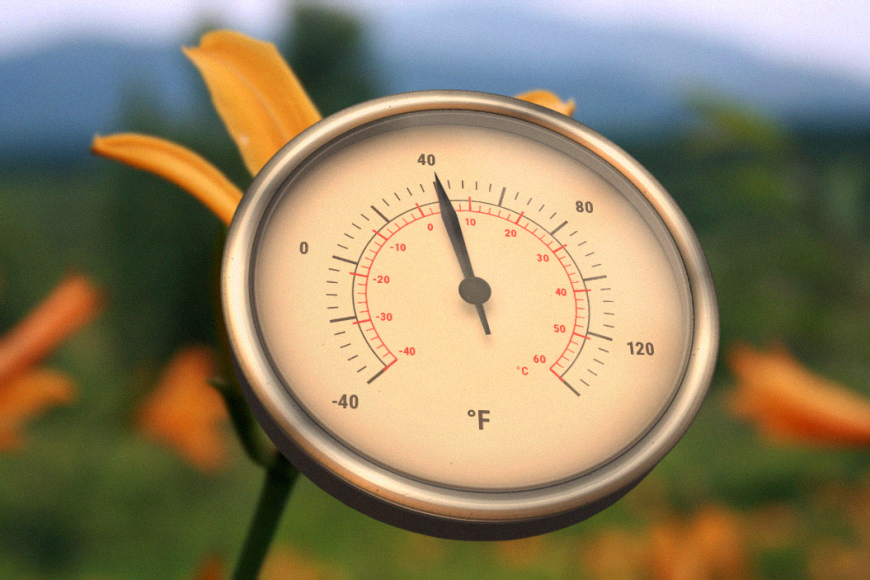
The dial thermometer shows 40°F
